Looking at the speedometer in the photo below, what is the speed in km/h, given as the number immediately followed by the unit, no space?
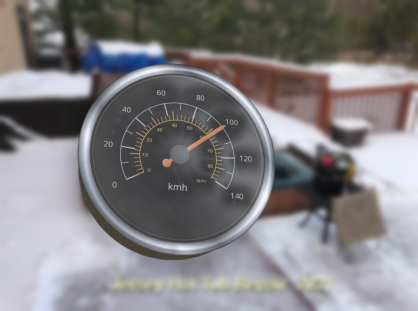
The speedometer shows 100km/h
